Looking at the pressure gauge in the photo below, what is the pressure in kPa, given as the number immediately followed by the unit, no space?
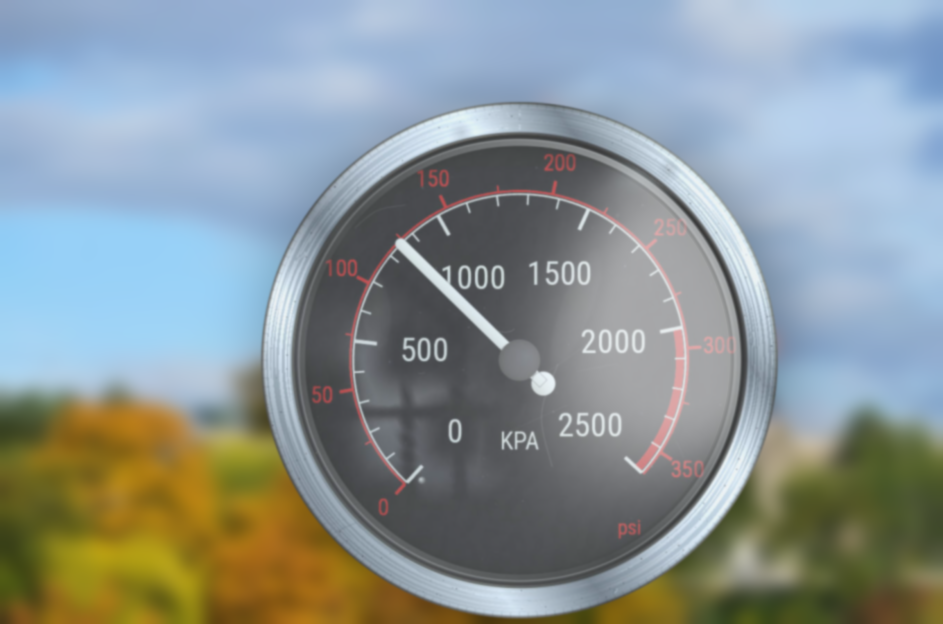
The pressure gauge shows 850kPa
